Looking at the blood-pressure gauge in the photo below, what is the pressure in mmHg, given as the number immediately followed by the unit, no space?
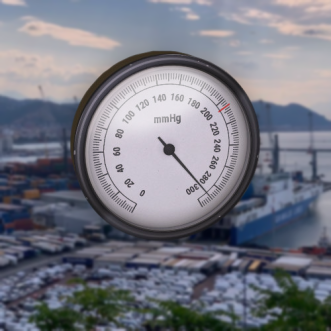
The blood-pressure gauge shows 290mmHg
